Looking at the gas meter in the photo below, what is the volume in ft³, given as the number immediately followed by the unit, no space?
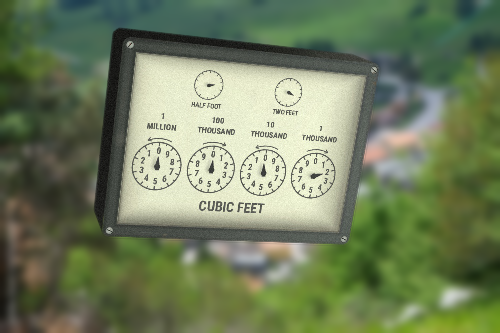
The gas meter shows 200ft³
